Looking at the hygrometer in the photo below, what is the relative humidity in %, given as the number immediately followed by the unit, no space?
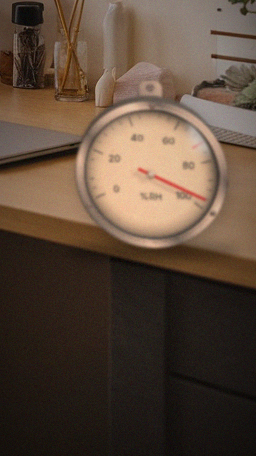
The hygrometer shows 96%
